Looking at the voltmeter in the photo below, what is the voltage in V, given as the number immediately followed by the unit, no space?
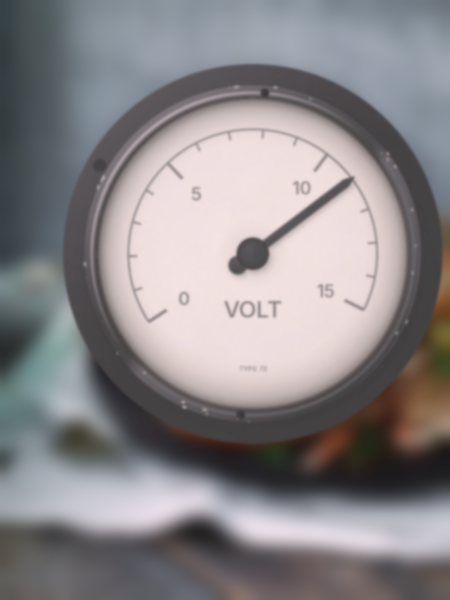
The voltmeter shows 11V
